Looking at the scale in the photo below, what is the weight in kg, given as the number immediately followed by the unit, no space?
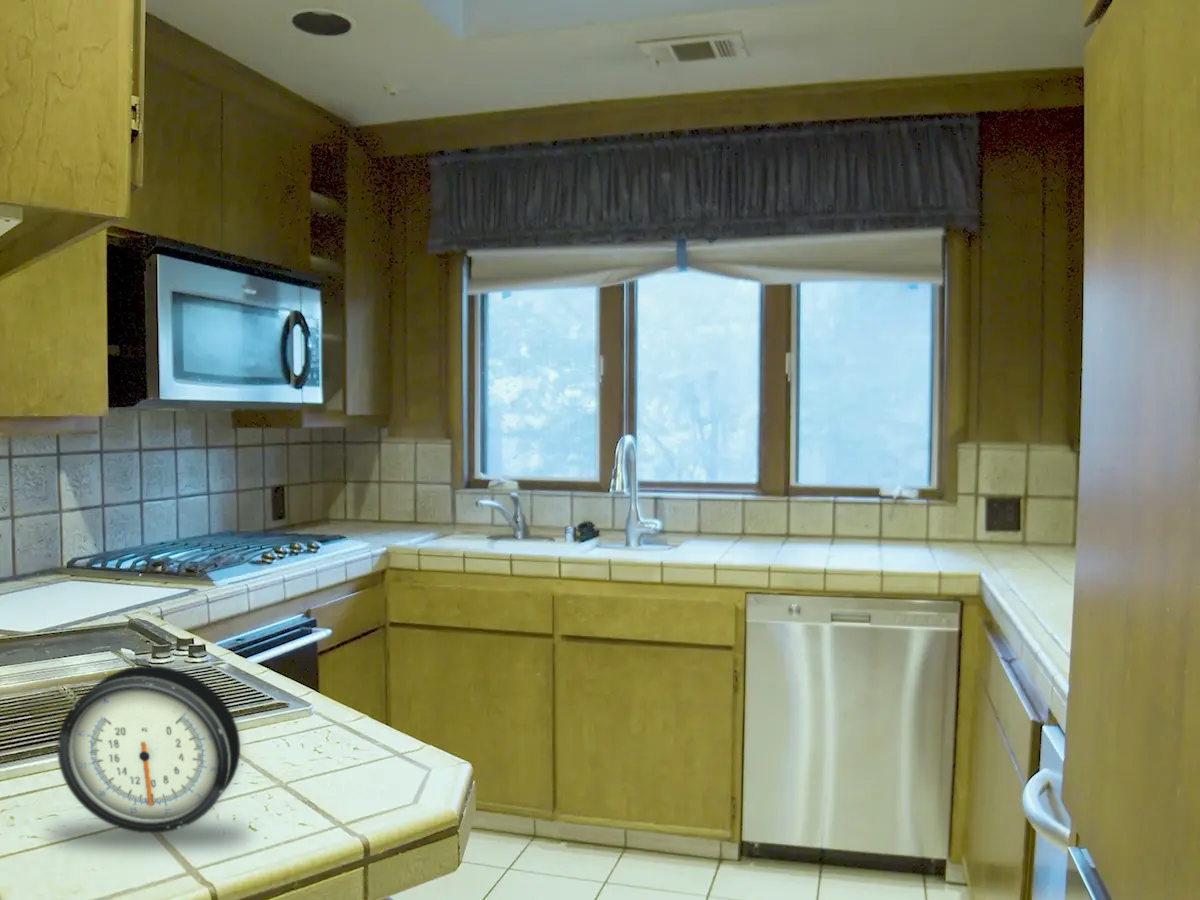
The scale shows 10kg
